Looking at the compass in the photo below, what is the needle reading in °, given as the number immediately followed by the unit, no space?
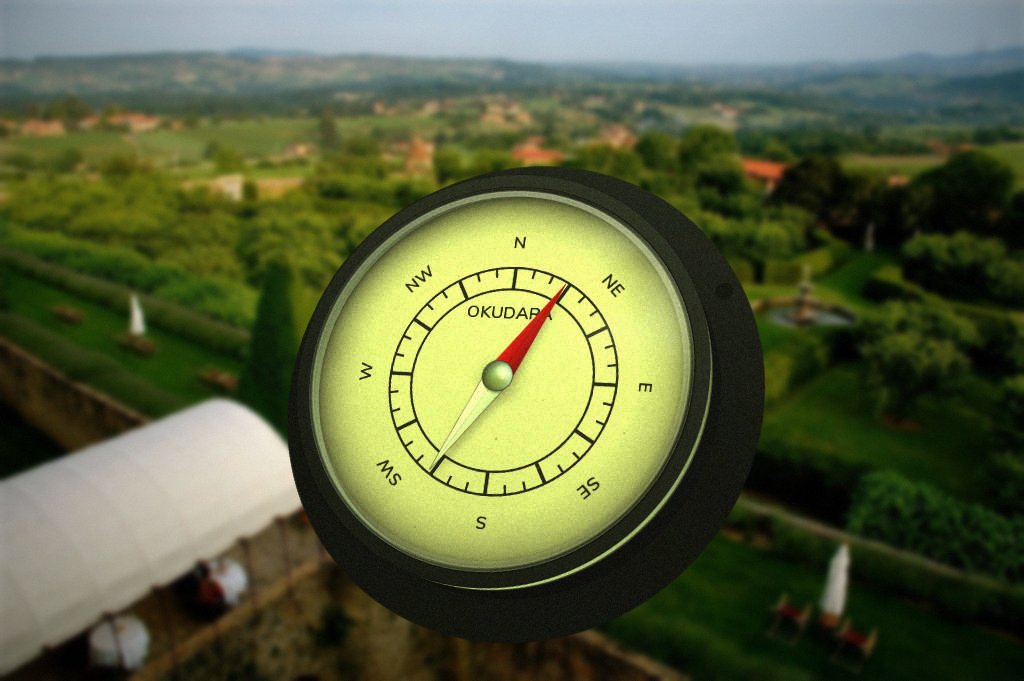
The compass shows 30°
